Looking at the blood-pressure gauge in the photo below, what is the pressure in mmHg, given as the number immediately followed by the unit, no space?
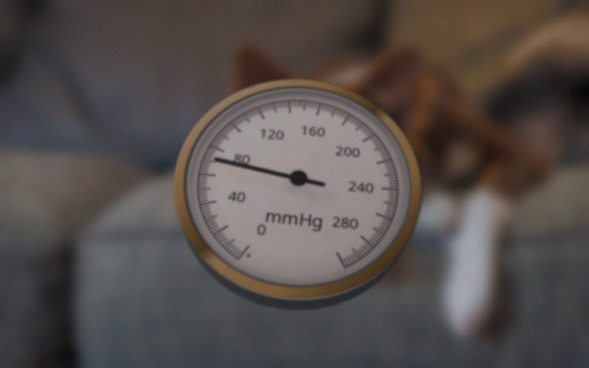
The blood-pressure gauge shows 70mmHg
